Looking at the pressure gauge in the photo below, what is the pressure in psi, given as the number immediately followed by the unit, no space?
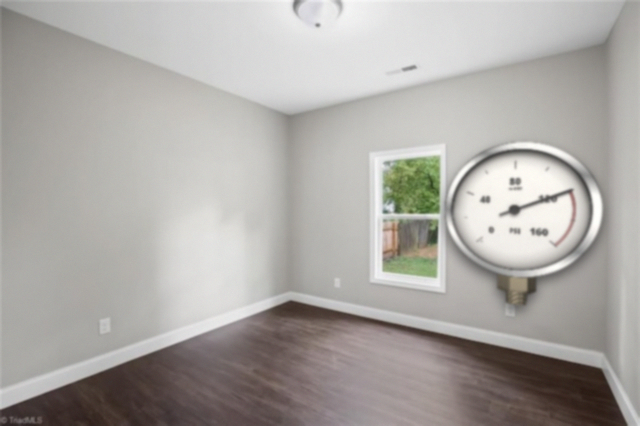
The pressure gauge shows 120psi
